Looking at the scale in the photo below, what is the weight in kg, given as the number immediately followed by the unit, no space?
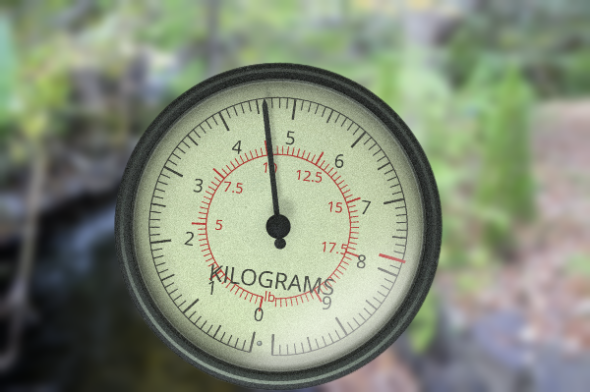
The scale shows 4.6kg
